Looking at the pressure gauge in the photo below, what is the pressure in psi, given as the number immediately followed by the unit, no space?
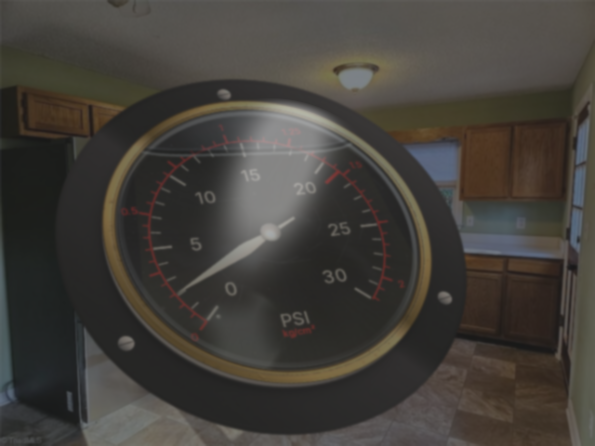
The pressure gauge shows 2psi
